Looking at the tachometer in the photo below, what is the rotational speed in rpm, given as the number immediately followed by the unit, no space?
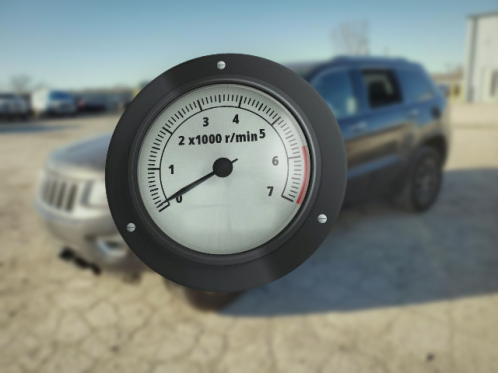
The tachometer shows 100rpm
